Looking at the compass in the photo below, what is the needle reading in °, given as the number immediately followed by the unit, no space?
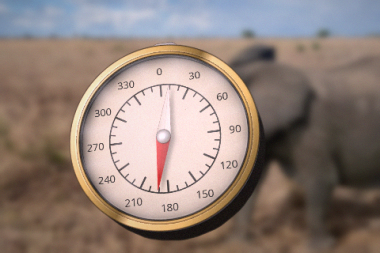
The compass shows 190°
